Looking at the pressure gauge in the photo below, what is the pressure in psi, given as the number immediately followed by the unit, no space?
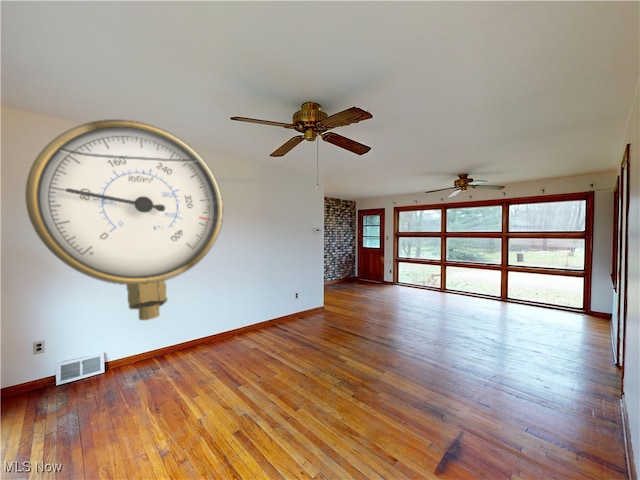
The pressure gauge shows 80psi
